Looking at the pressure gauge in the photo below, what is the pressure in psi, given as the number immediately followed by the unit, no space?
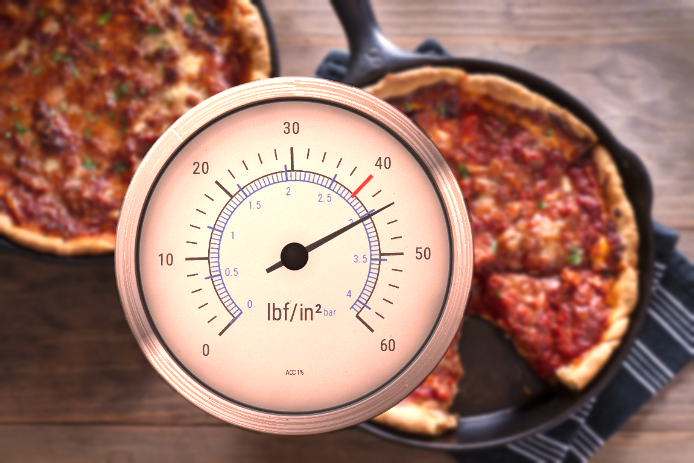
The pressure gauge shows 44psi
